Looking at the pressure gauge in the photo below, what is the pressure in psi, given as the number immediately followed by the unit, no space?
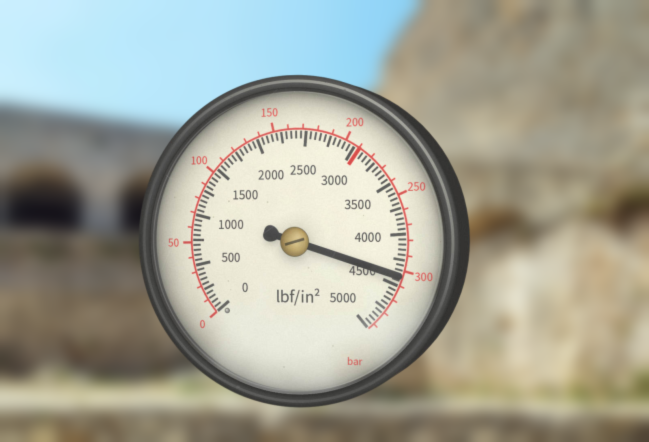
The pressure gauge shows 4400psi
